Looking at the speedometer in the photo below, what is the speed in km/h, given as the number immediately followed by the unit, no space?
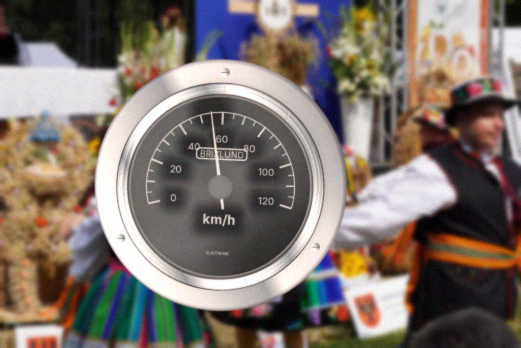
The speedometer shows 55km/h
